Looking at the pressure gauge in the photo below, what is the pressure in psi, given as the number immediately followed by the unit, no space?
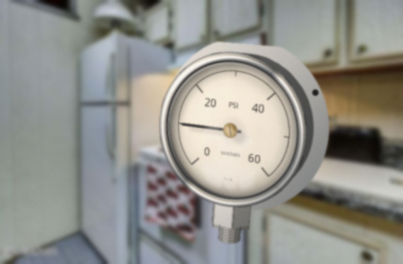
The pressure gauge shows 10psi
